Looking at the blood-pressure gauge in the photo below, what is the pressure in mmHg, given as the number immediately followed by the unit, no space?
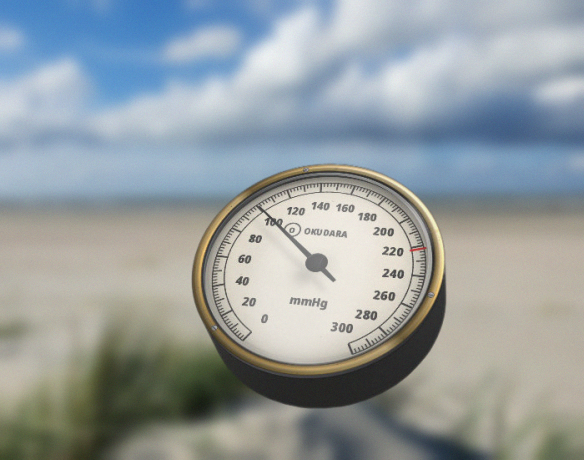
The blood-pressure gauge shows 100mmHg
